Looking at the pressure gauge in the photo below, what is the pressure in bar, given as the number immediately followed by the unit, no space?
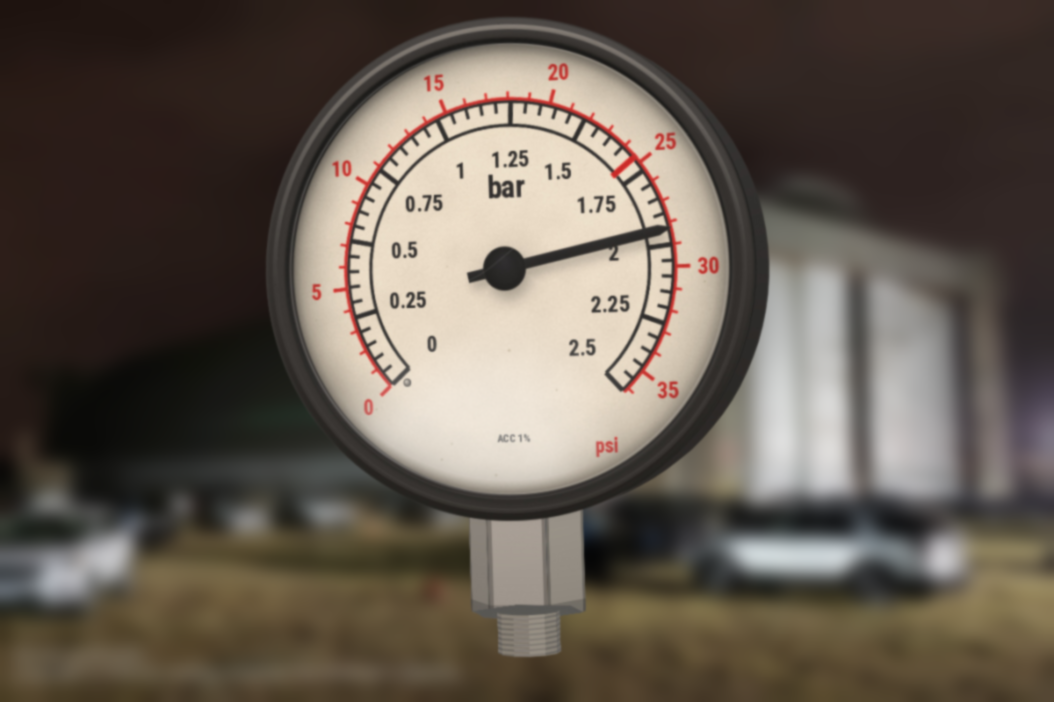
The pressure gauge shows 1.95bar
